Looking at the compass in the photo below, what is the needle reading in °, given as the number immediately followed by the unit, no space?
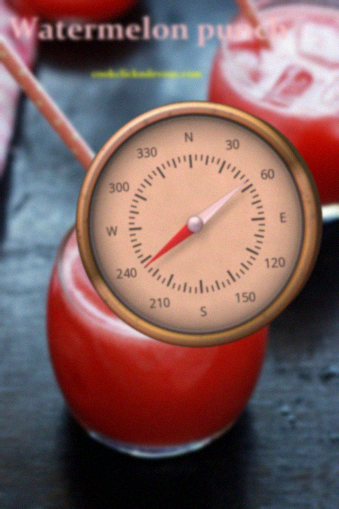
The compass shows 235°
